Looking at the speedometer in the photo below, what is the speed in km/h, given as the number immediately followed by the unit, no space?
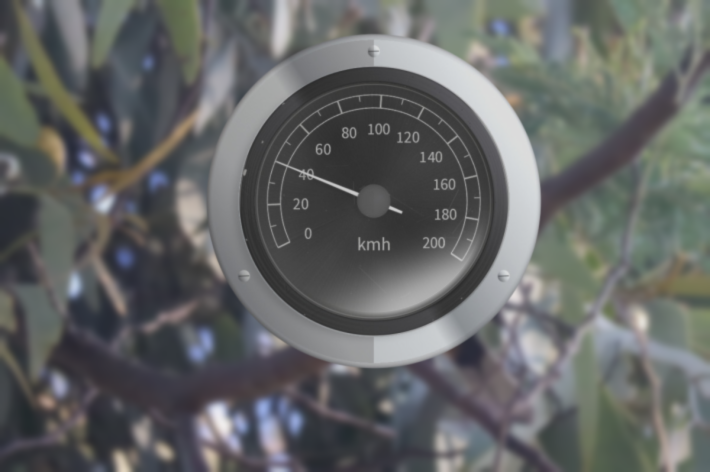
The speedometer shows 40km/h
